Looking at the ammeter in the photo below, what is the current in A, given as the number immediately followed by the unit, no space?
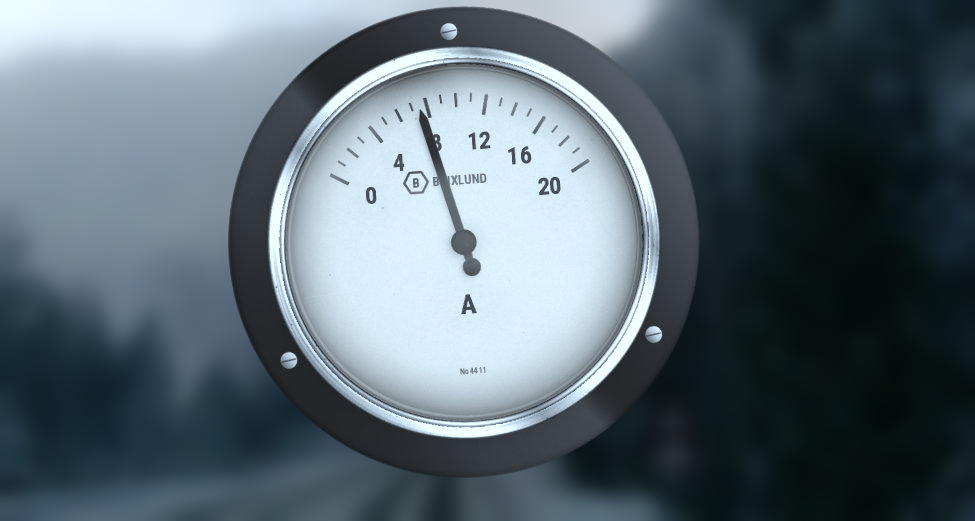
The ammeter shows 7.5A
